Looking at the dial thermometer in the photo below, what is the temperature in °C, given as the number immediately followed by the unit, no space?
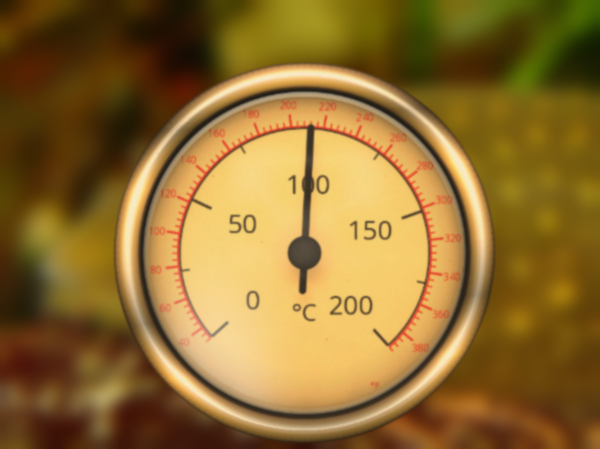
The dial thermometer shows 100°C
